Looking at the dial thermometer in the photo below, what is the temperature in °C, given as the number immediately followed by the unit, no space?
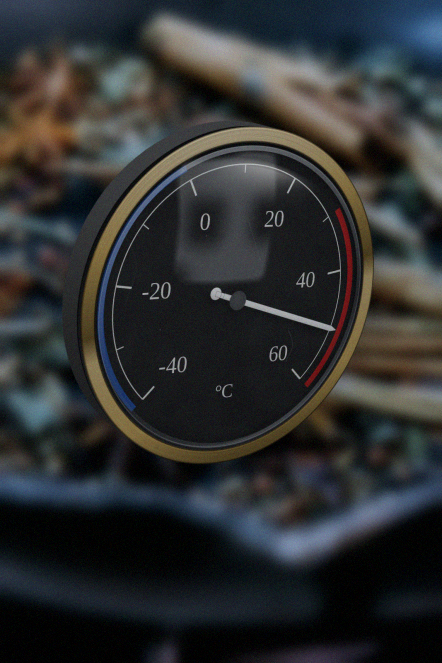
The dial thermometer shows 50°C
